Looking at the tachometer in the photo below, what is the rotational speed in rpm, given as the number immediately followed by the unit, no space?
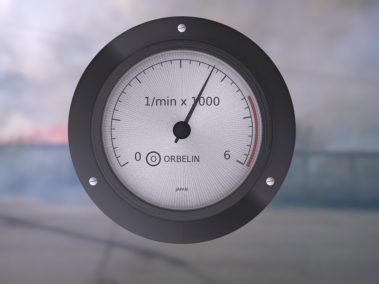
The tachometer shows 3700rpm
